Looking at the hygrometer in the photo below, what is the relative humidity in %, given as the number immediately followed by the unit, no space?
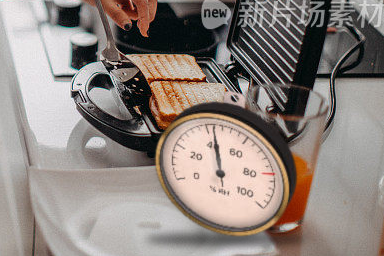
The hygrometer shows 44%
